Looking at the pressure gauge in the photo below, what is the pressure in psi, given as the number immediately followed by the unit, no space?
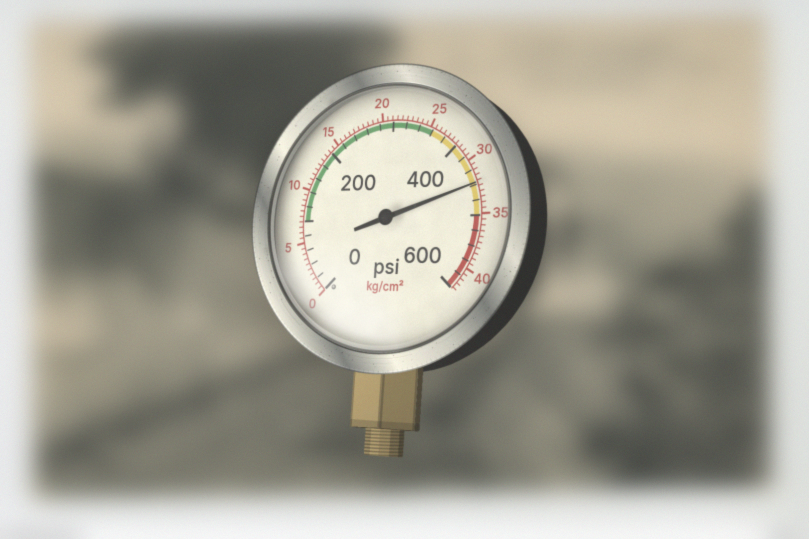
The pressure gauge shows 460psi
